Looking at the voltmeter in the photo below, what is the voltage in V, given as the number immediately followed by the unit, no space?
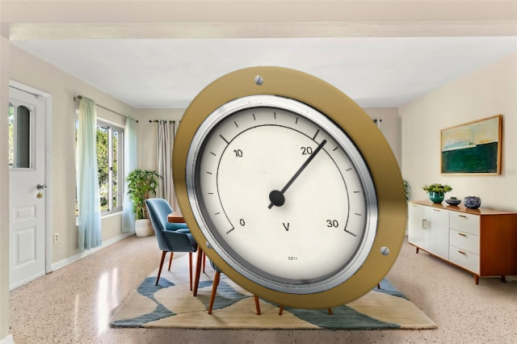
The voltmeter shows 21V
